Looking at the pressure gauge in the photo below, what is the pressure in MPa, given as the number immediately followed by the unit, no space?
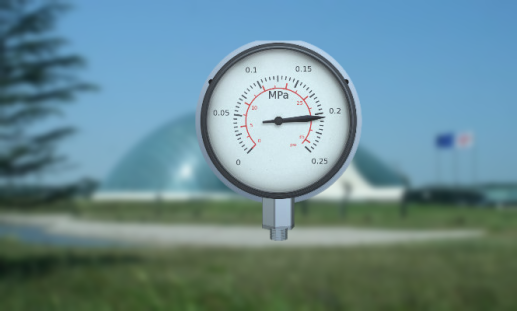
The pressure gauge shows 0.205MPa
